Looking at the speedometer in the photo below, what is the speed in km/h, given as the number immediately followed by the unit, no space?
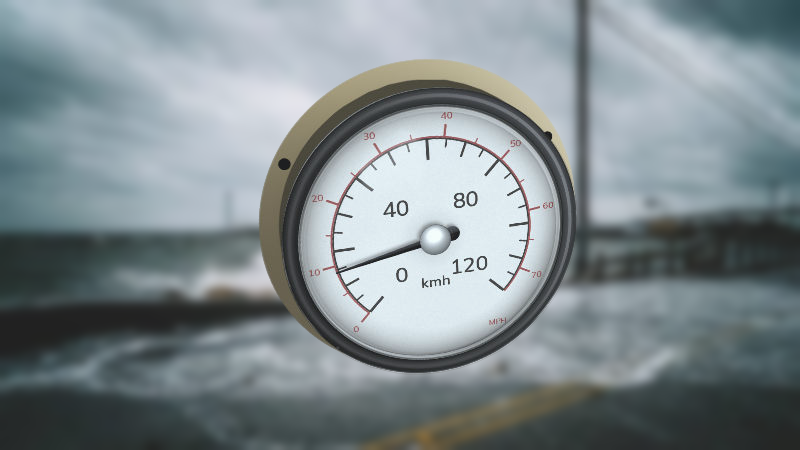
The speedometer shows 15km/h
